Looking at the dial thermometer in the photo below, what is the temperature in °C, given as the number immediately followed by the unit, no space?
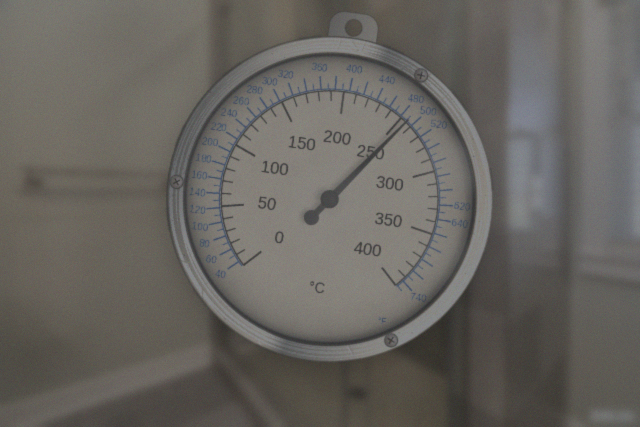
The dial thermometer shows 255°C
